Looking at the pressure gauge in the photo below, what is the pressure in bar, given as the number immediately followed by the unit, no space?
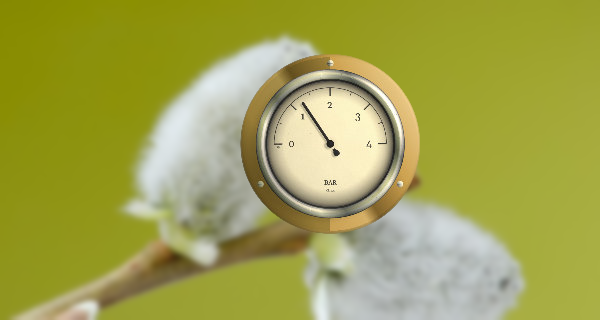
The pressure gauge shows 1.25bar
